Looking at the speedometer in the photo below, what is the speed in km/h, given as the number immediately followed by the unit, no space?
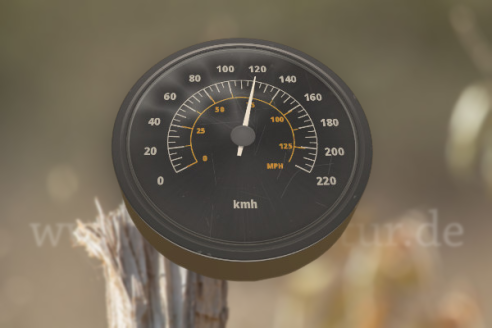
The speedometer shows 120km/h
